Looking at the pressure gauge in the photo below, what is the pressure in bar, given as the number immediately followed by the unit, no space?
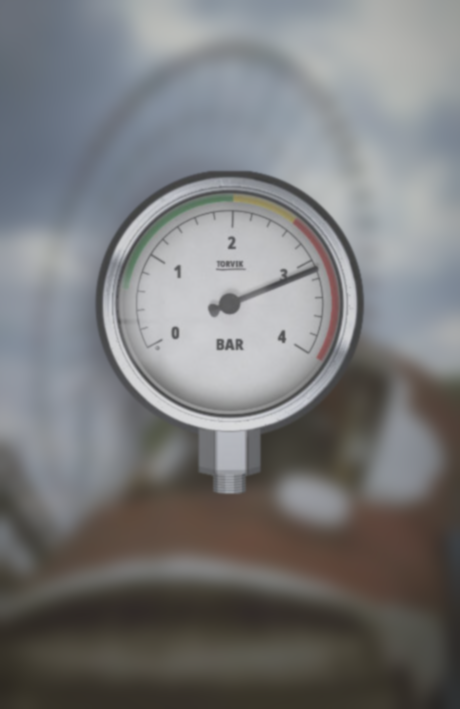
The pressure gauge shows 3.1bar
